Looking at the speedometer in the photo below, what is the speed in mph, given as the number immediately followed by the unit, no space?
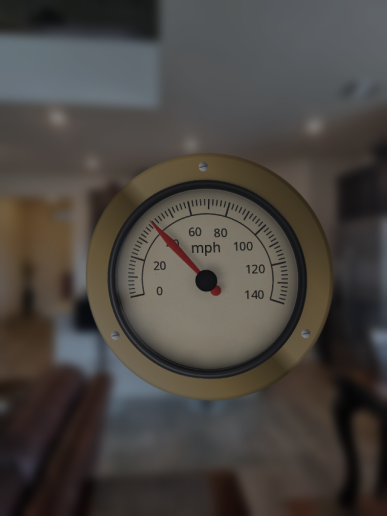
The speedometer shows 40mph
